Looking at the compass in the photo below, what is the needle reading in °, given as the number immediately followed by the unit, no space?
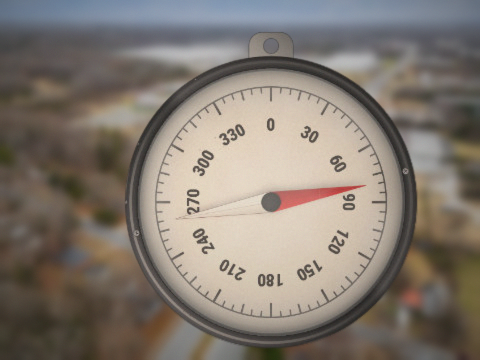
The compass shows 80°
